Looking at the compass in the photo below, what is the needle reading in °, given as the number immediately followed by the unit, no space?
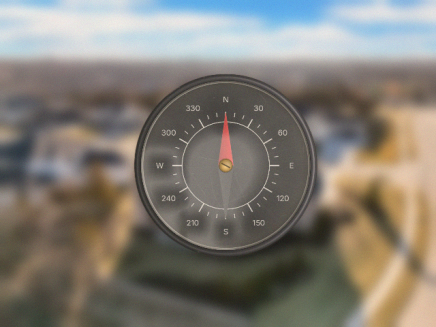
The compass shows 0°
